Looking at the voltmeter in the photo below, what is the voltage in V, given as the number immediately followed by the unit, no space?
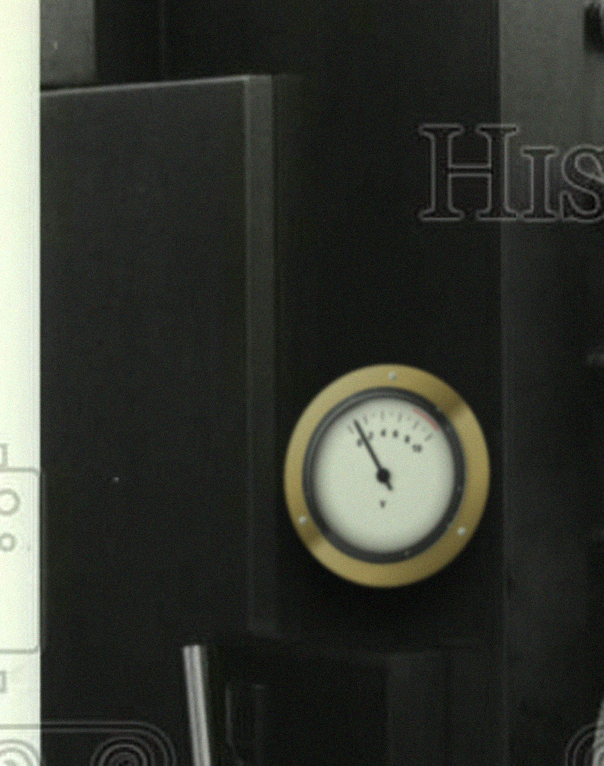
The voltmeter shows 1V
